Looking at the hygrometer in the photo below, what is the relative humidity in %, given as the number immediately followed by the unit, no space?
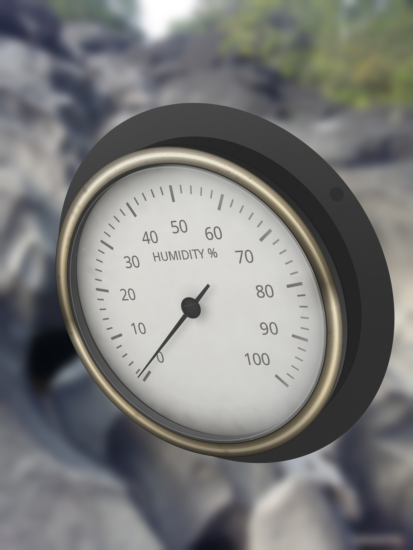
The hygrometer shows 1%
